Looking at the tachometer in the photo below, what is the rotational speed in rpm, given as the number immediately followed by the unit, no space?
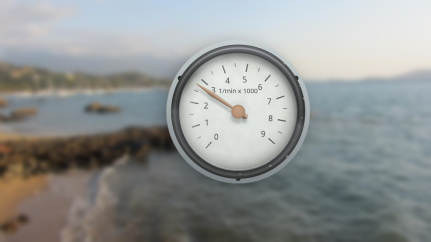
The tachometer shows 2750rpm
